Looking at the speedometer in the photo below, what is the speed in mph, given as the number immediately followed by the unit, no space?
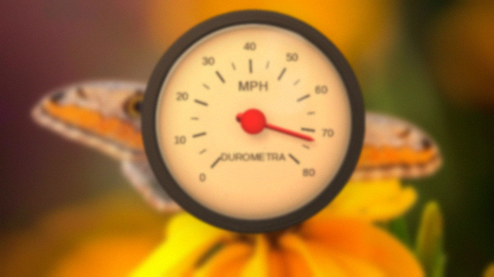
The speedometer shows 72.5mph
